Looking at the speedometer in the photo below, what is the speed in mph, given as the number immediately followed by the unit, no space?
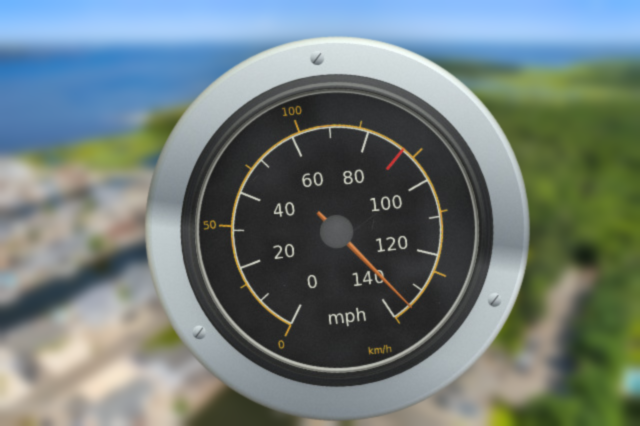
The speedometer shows 135mph
